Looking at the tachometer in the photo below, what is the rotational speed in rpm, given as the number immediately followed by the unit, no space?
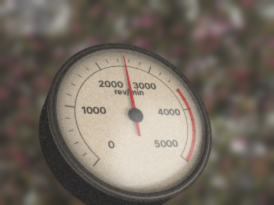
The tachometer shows 2500rpm
